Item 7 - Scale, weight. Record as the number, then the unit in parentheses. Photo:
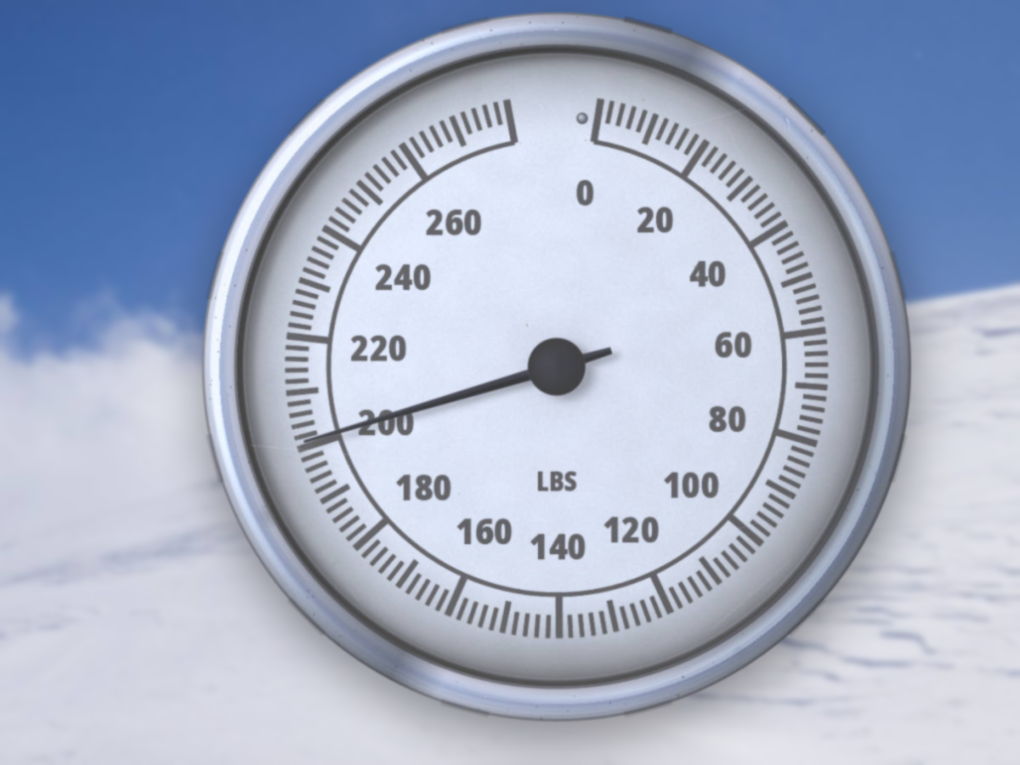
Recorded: 201 (lb)
